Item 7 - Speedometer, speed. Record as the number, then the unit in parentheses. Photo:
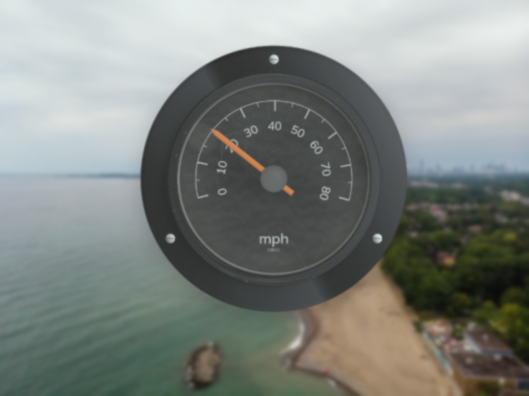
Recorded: 20 (mph)
